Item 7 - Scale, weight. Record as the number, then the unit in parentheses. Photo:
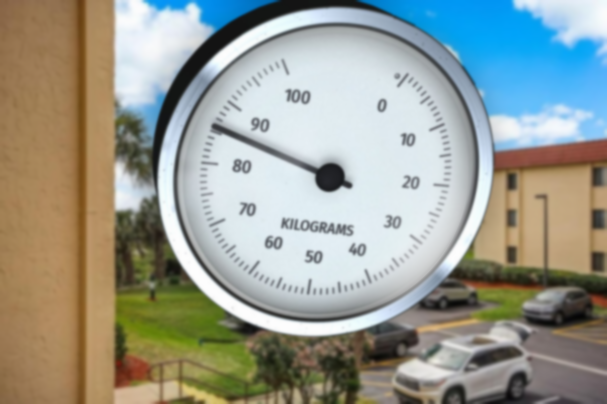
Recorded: 86 (kg)
